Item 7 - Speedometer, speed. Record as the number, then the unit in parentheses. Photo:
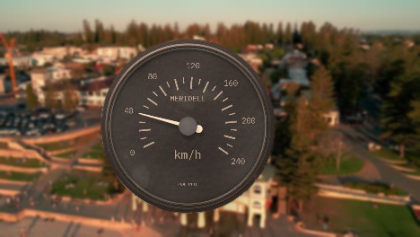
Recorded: 40 (km/h)
